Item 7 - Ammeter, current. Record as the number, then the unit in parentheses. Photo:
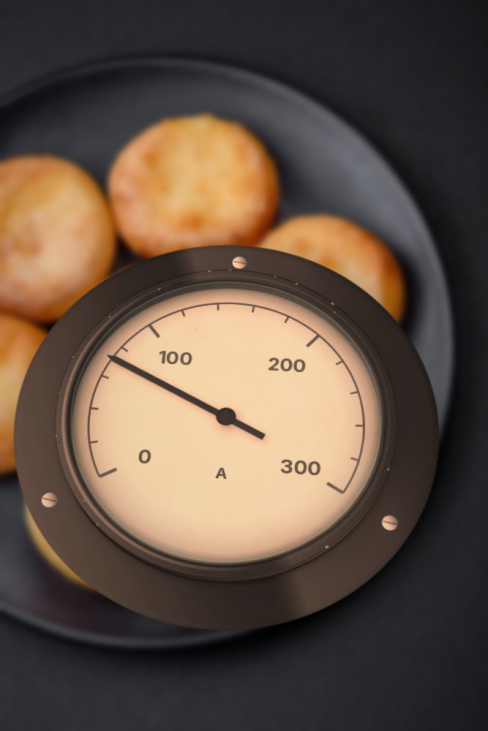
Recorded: 70 (A)
